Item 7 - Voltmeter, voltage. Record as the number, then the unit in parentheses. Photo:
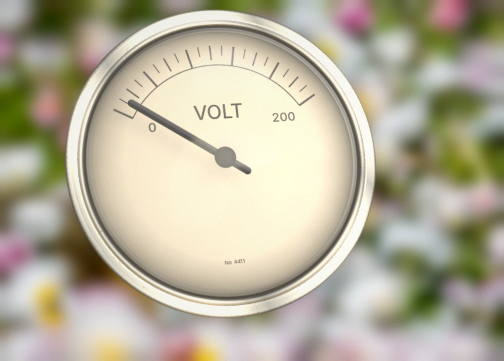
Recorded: 10 (V)
